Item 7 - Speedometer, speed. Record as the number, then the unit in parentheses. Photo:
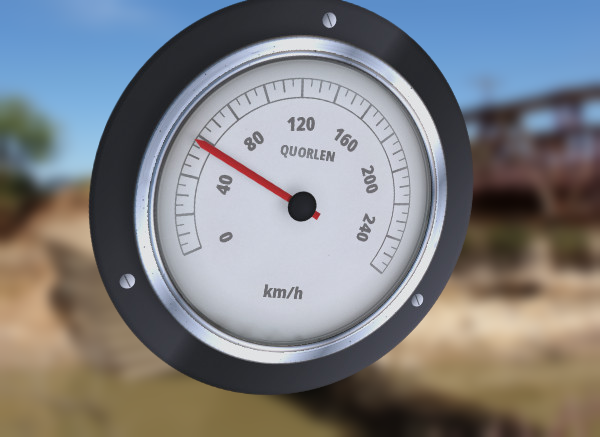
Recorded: 57.5 (km/h)
